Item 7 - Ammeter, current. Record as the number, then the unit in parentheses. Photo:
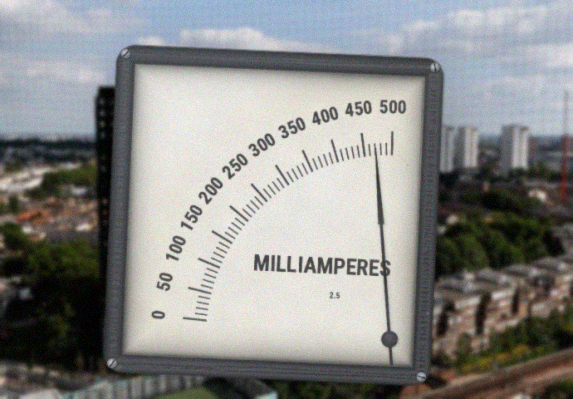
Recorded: 470 (mA)
